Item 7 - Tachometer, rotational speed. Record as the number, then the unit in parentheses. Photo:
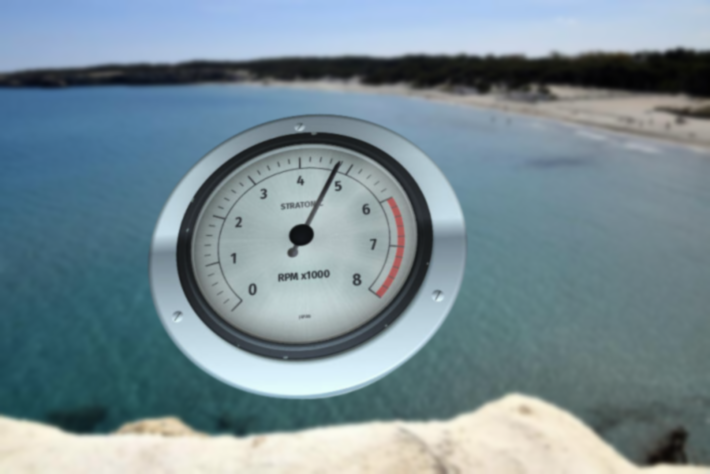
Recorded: 4800 (rpm)
